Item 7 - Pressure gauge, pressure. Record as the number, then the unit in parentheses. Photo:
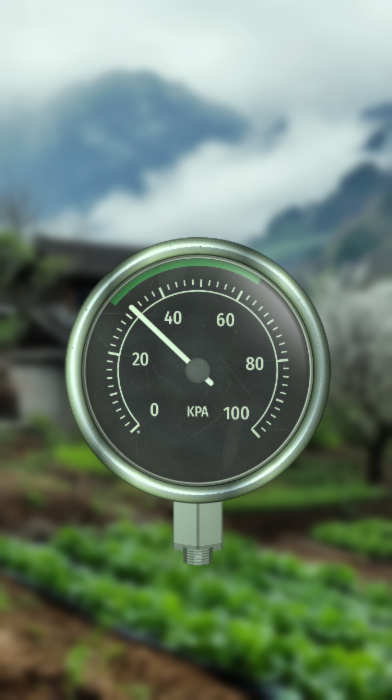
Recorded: 32 (kPa)
